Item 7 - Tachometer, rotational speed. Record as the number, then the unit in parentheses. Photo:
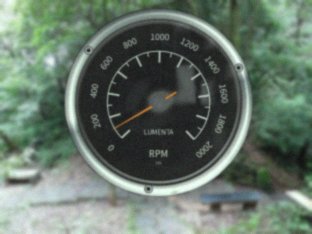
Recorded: 100 (rpm)
